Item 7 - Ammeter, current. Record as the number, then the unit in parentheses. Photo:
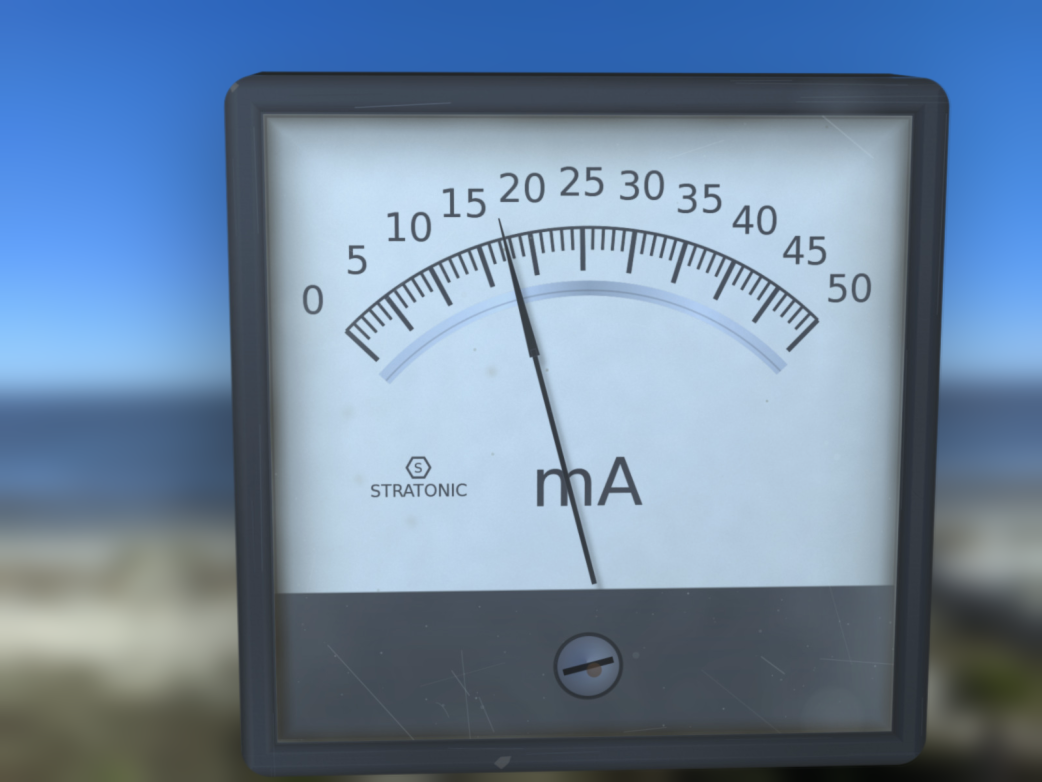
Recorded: 17.5 (mA)
